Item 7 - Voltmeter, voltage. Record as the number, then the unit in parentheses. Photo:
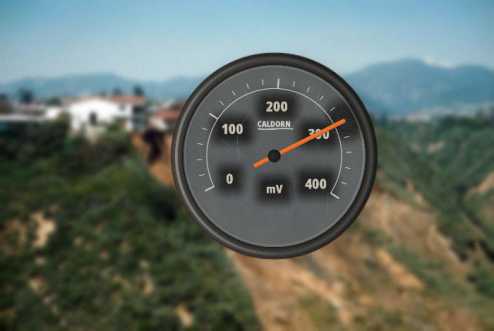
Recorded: 300 (mV)
